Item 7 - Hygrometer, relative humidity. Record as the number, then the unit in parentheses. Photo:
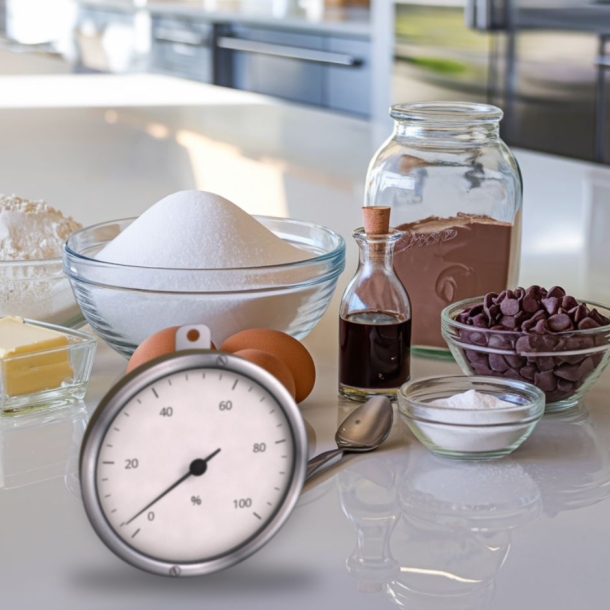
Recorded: 4 (%)
